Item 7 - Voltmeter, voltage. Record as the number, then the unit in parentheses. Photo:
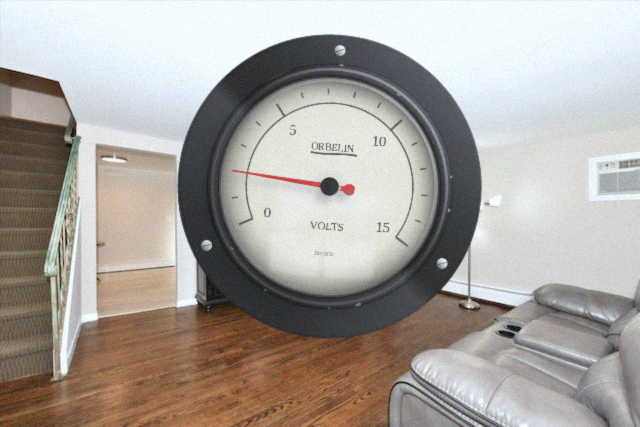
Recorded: 2 (V)
